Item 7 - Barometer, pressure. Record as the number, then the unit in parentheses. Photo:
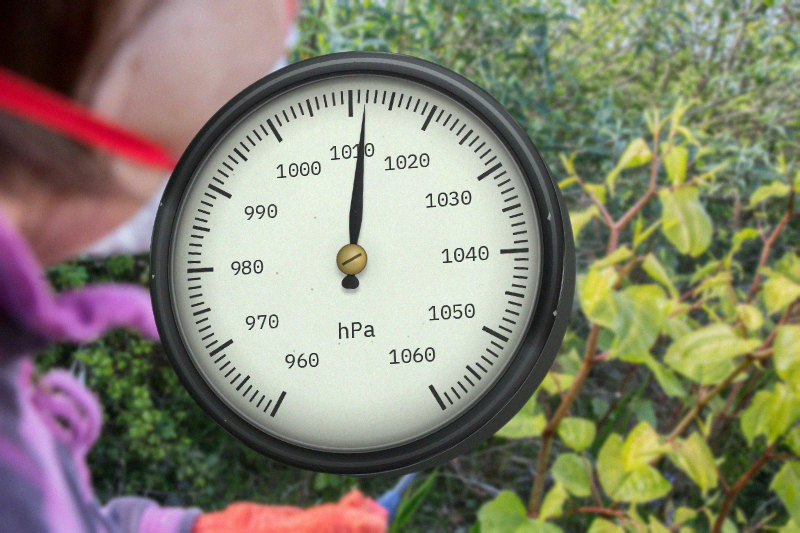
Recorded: 1012 (hPa)
